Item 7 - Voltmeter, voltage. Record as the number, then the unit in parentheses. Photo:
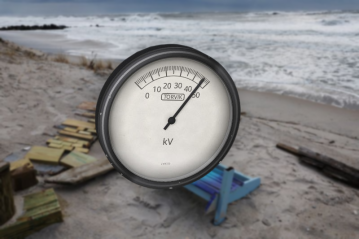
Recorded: 45 (kV)
